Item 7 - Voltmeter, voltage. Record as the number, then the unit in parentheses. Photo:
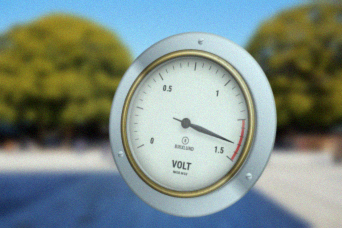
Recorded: 1.4 (V)
